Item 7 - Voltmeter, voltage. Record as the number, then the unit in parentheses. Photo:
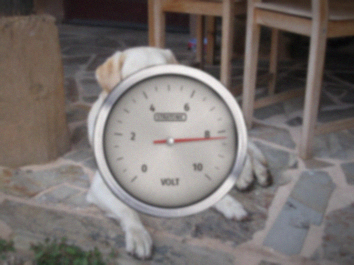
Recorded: 8.25 (V)
